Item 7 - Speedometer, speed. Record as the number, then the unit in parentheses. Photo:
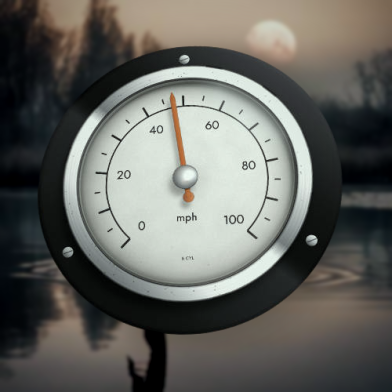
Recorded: 47.5 (mph)
